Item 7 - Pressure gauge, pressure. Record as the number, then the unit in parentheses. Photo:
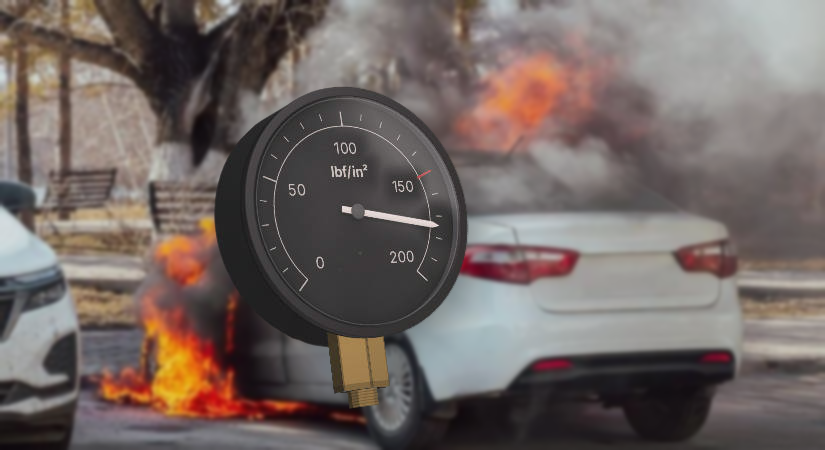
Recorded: 175 (psi)
